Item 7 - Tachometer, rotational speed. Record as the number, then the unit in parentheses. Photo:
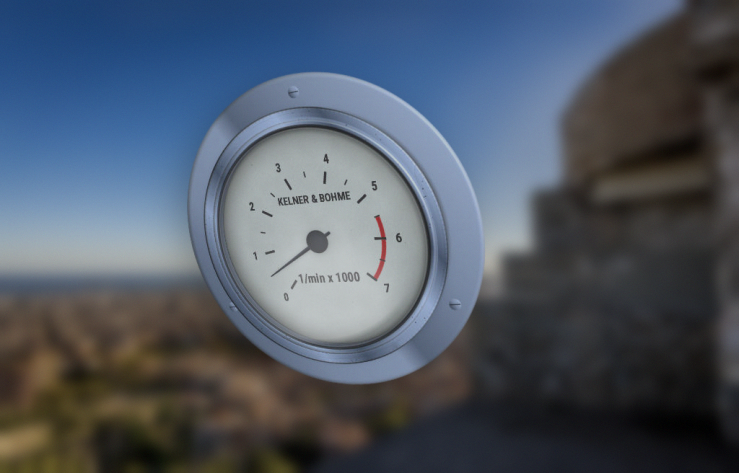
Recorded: 500 (rpm)
